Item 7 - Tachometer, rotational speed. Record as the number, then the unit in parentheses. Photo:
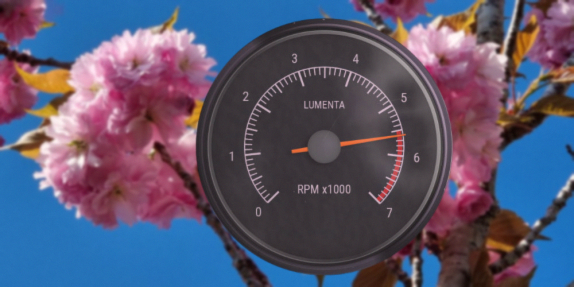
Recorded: 5600 (rpm)
